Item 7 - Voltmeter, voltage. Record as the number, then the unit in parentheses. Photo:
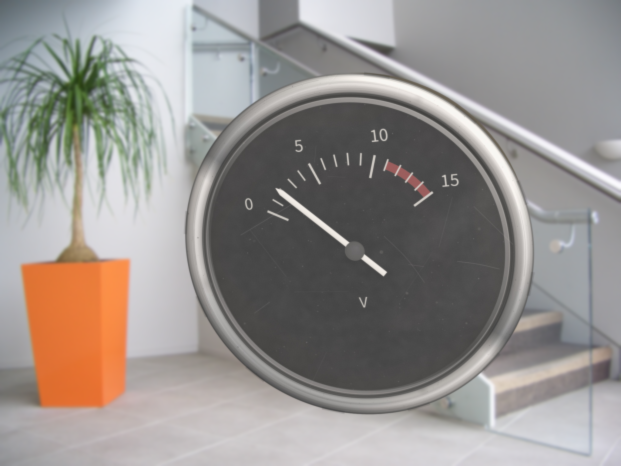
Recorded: 2 (V)
